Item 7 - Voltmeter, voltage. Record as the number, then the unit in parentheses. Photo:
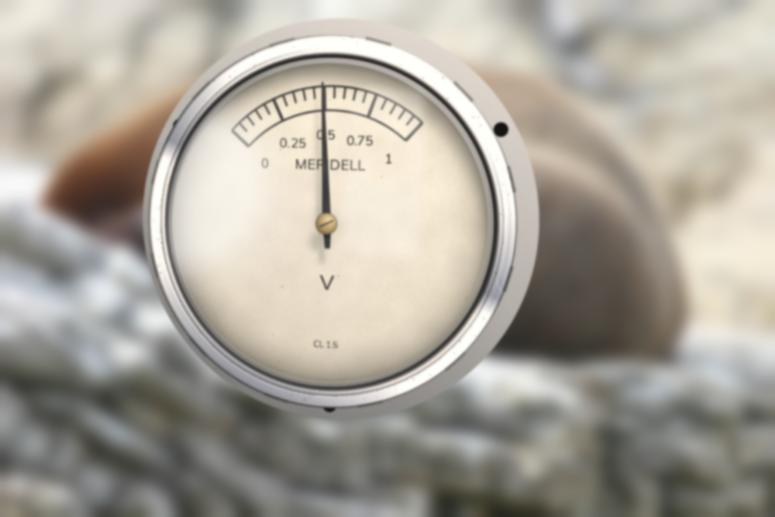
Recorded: 0.5 (V)
